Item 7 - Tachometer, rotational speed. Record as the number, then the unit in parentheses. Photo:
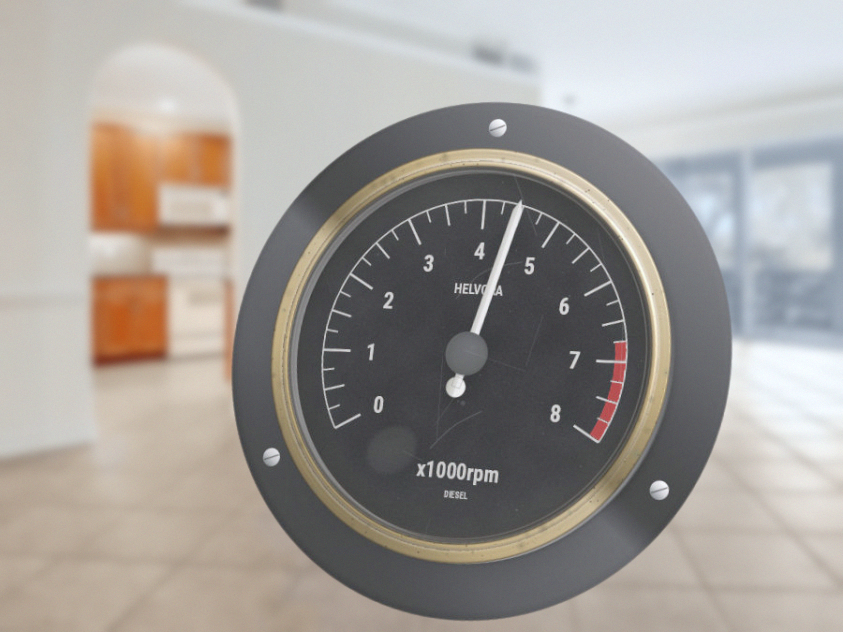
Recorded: 4500 (rpm)
